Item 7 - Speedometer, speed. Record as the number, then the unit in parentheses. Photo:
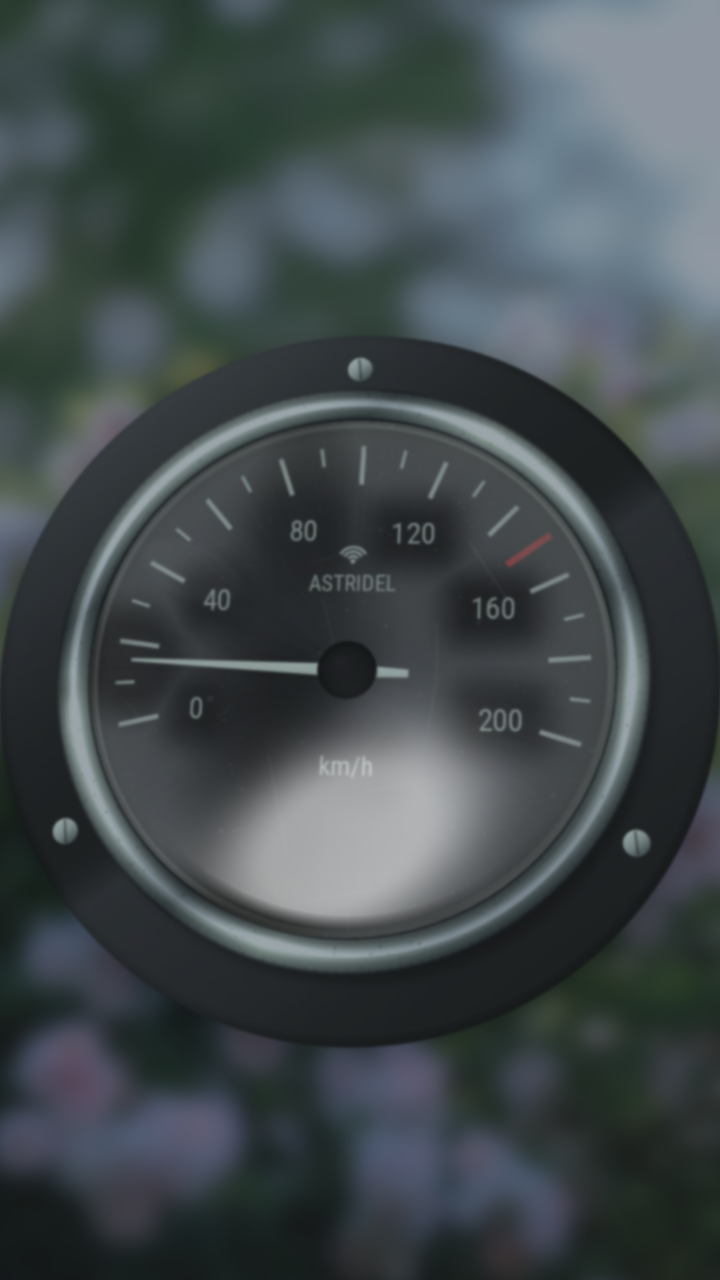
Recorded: 15 (km/h)
